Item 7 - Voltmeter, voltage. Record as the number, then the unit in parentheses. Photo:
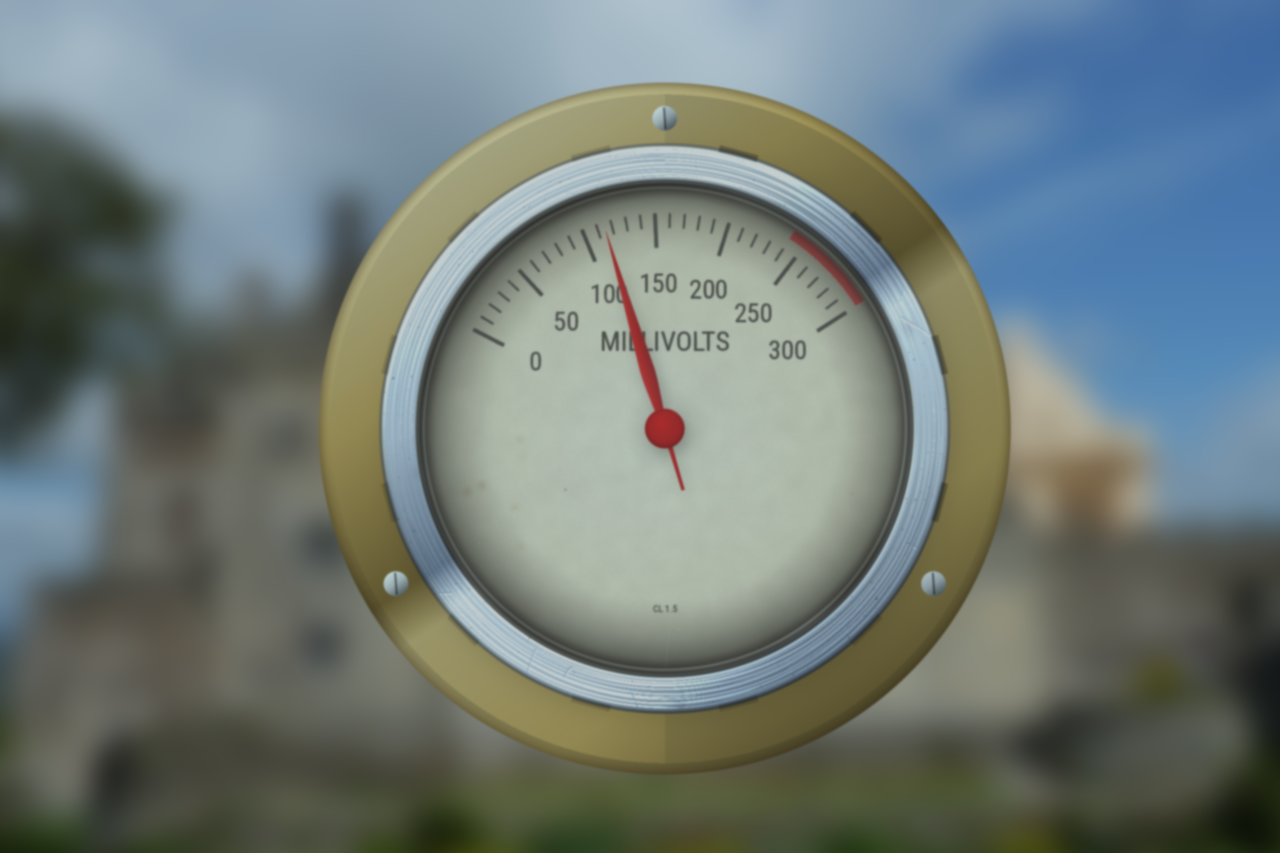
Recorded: 115 (mV)
